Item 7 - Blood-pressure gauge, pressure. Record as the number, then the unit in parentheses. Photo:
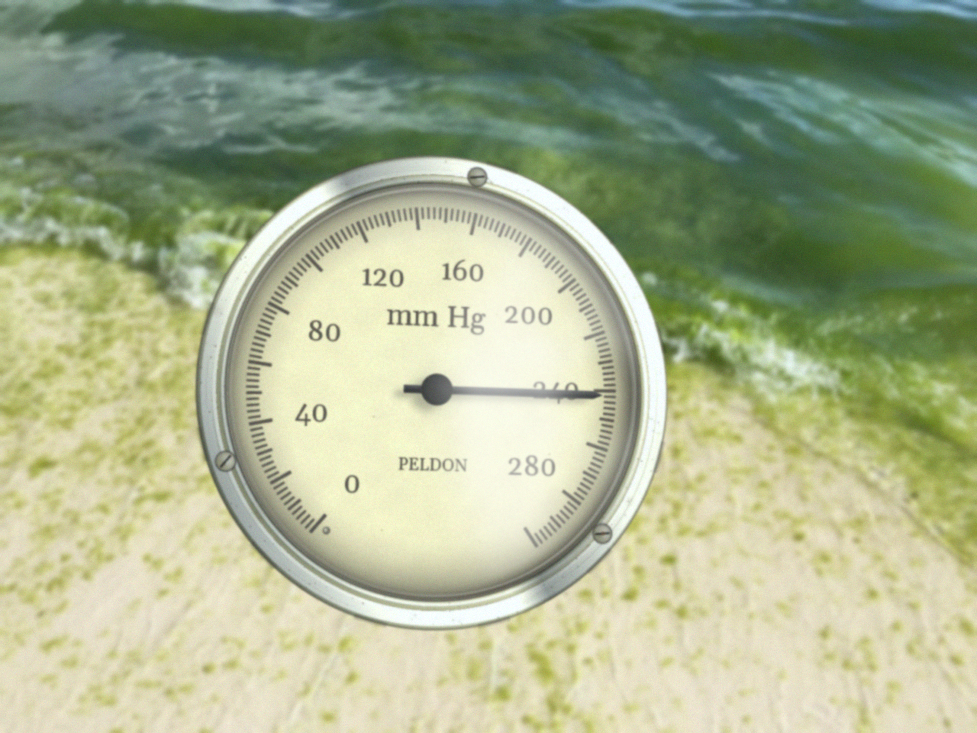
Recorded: 242 (mmHg)
